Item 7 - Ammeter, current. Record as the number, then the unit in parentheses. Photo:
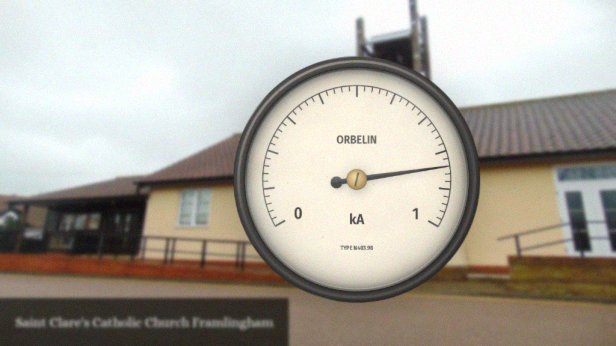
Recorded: 0.84 (kA)
